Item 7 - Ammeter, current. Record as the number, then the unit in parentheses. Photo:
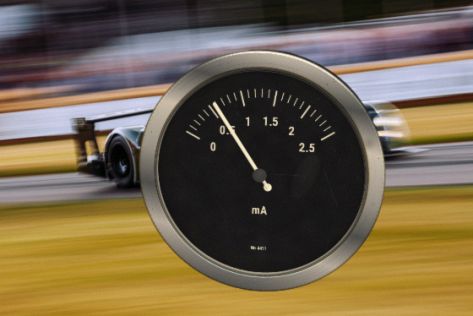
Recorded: 0.6 (mA)
